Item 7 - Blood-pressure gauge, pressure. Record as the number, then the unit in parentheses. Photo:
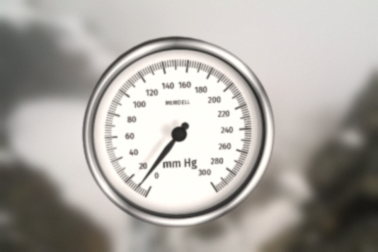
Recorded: 10 (mmHg)
